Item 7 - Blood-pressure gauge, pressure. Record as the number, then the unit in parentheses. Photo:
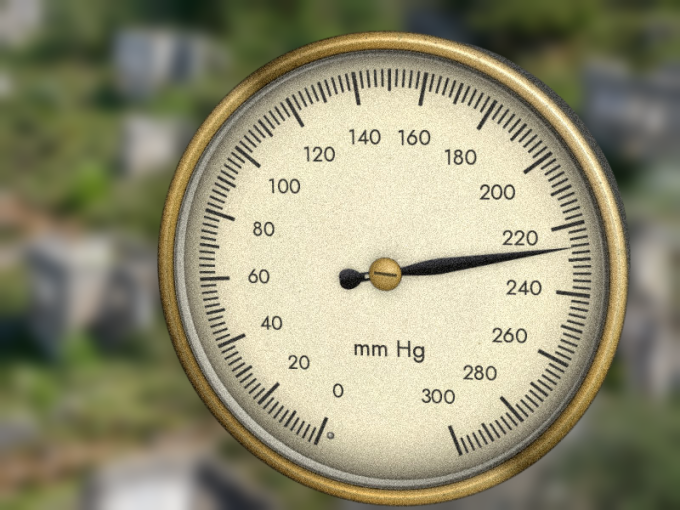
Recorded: 226 (mmHg)
